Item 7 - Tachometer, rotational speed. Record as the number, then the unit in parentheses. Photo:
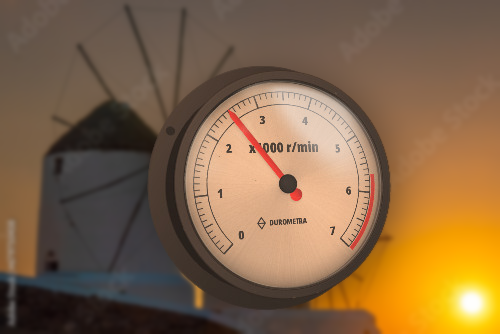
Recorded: 2500 (rpm)
